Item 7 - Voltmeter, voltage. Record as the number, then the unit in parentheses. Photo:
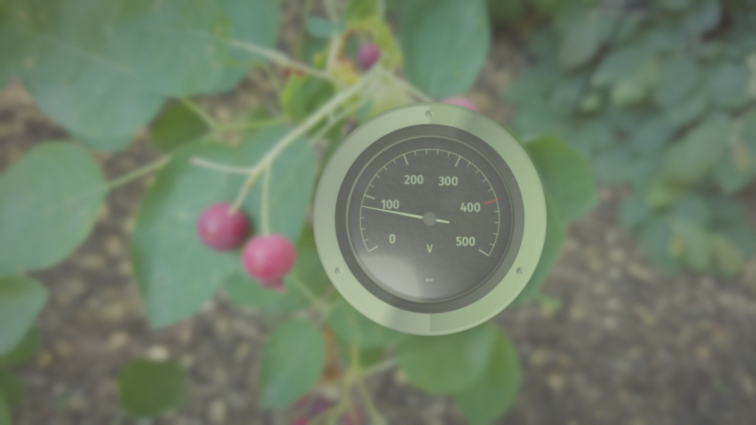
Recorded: 80 (V)
